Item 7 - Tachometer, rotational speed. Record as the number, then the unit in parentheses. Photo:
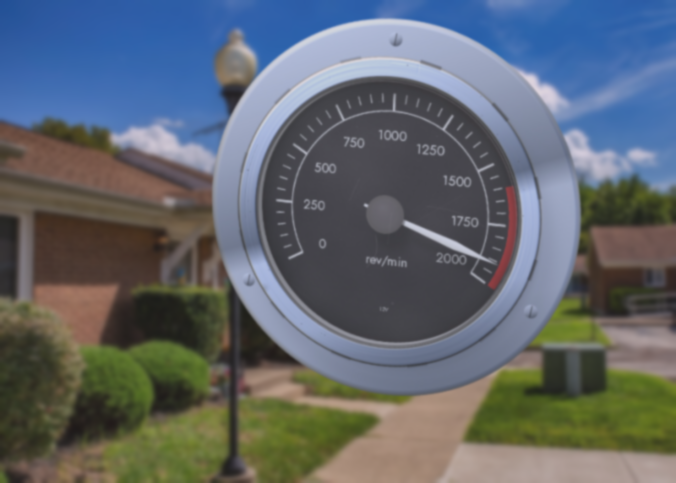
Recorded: 1900 (rpm)
